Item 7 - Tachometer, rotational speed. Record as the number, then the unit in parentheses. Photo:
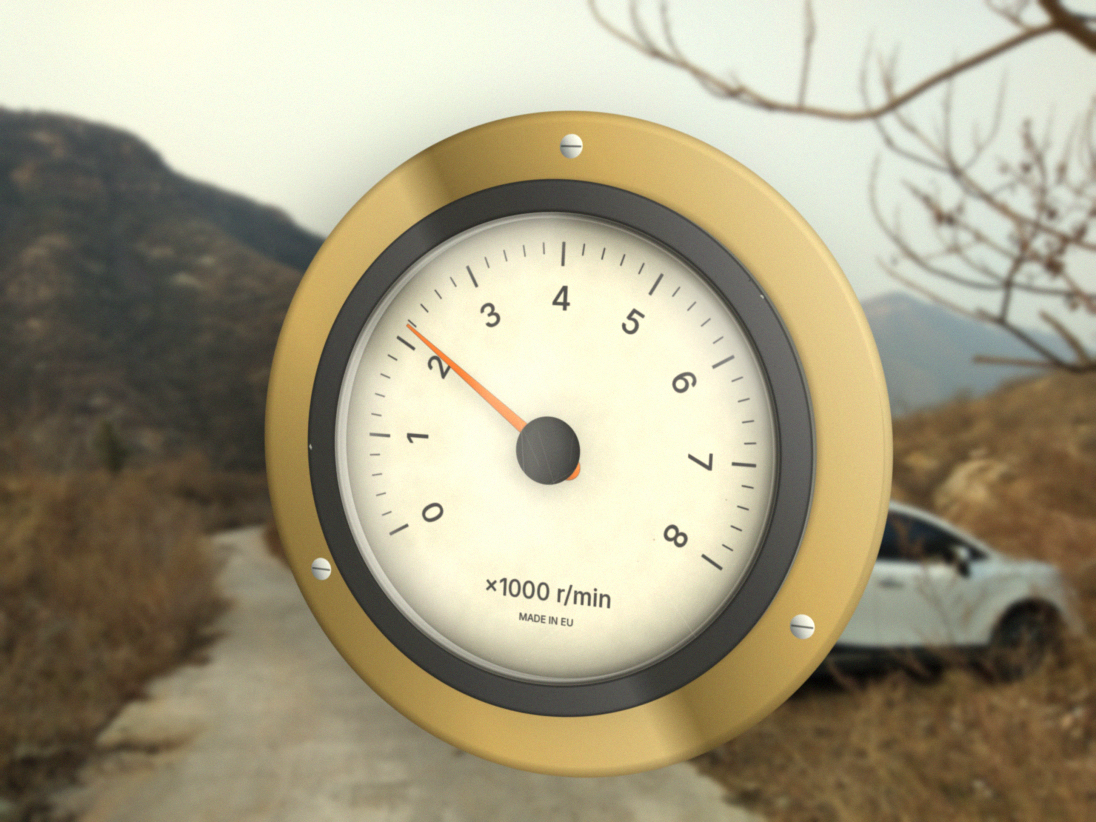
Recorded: 2200 (rpm)
